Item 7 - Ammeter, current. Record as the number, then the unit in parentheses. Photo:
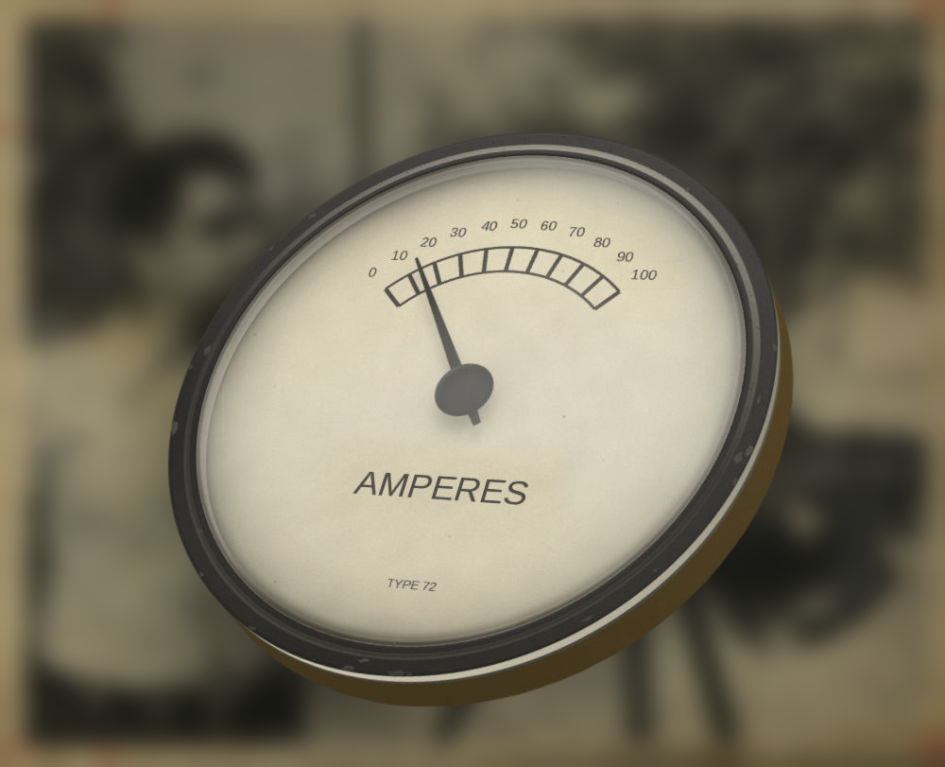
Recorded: 15 (A)
